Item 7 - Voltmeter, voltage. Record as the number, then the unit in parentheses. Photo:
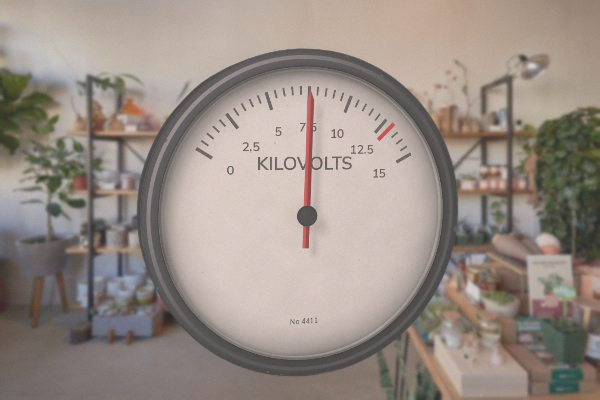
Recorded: 7.5 (kV)
